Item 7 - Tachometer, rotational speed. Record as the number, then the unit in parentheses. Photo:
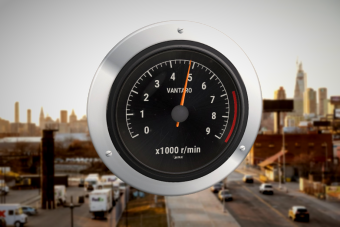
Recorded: 4800 (rpm)
